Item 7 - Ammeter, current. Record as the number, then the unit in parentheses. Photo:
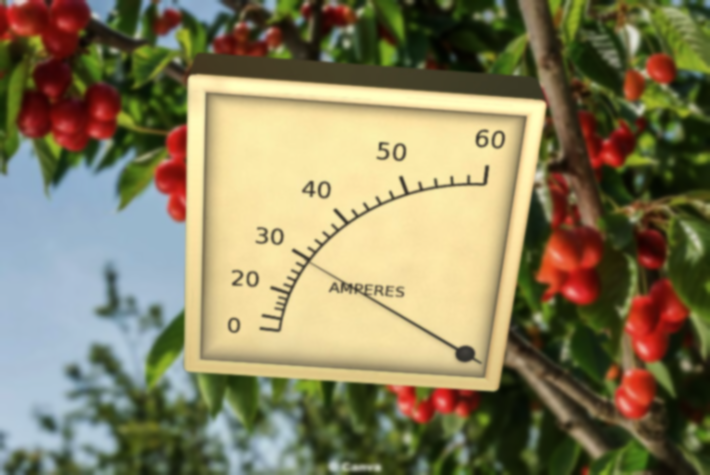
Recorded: 30 (A)
